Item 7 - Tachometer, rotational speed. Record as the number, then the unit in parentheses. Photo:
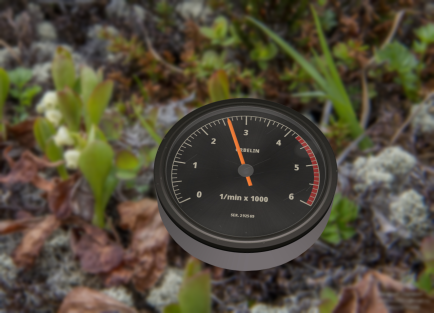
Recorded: 2600 (rpm)
